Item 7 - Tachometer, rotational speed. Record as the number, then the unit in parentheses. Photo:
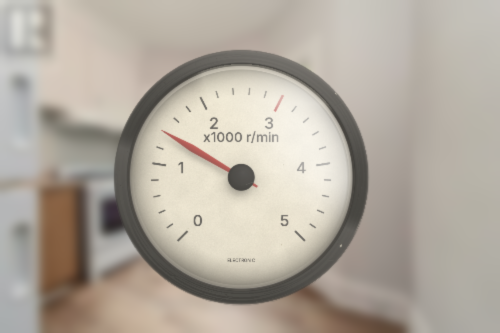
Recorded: 1400 (rpm)
